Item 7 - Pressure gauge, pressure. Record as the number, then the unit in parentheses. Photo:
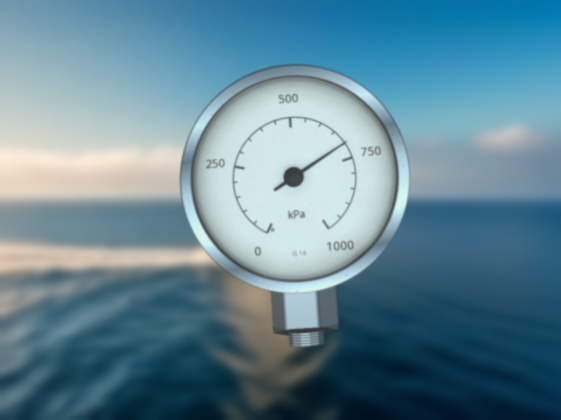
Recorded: 700 (kPa)
